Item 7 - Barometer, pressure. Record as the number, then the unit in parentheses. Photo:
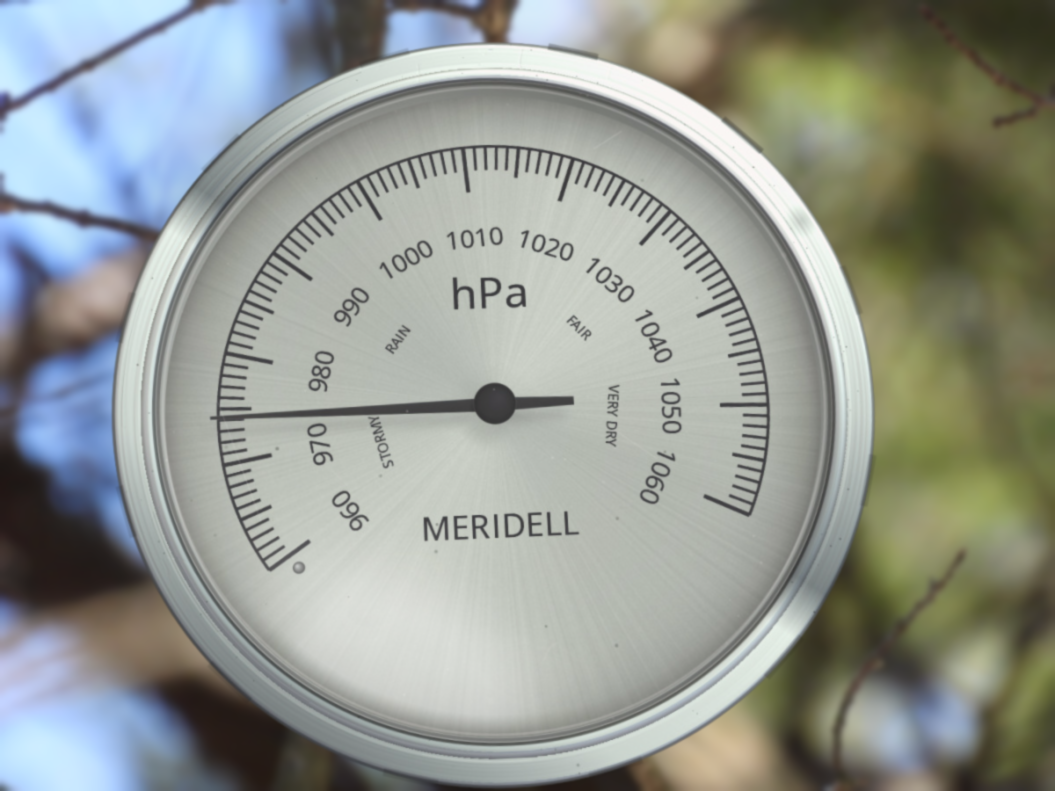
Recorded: 974 (hPa)
